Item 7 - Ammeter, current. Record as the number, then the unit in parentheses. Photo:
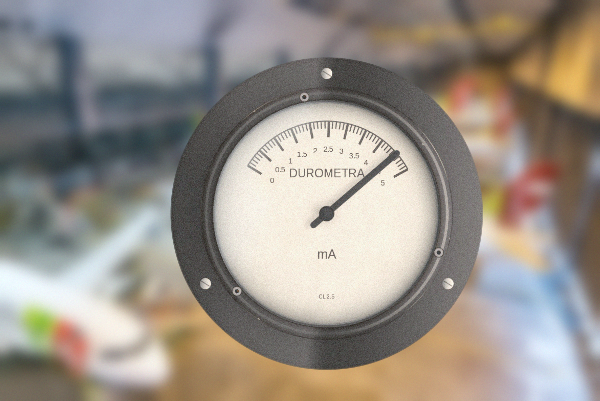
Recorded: 4.5 (mA)
